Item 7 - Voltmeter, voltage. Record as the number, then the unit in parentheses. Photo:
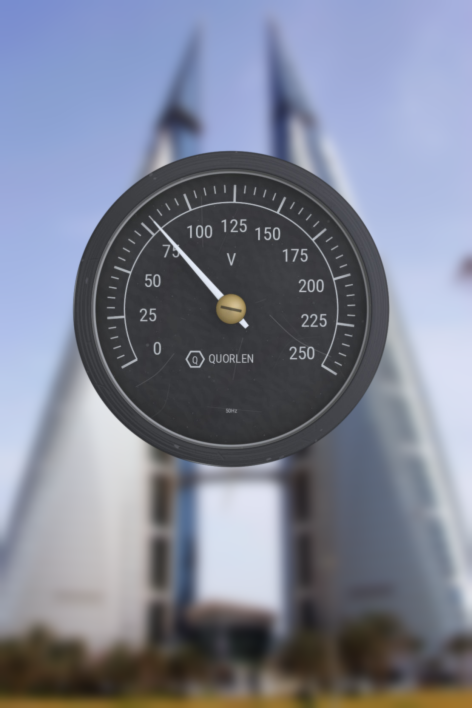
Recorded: 80 (V)
